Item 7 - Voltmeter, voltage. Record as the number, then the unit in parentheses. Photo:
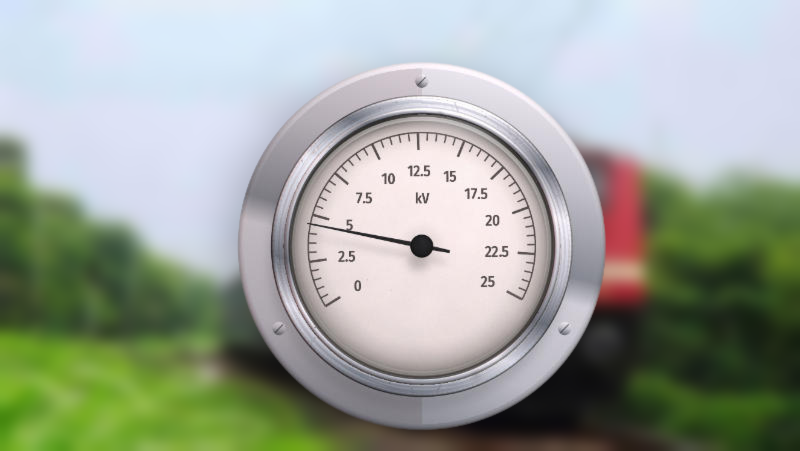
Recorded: 4.5 (kV)
